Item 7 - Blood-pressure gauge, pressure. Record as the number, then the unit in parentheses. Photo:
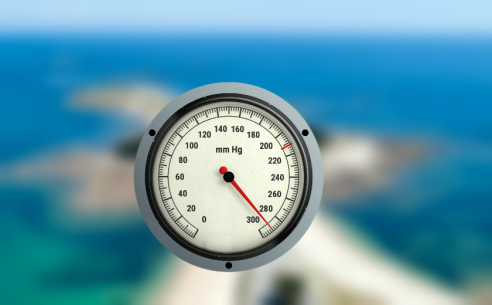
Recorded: 290 (mmHg)
